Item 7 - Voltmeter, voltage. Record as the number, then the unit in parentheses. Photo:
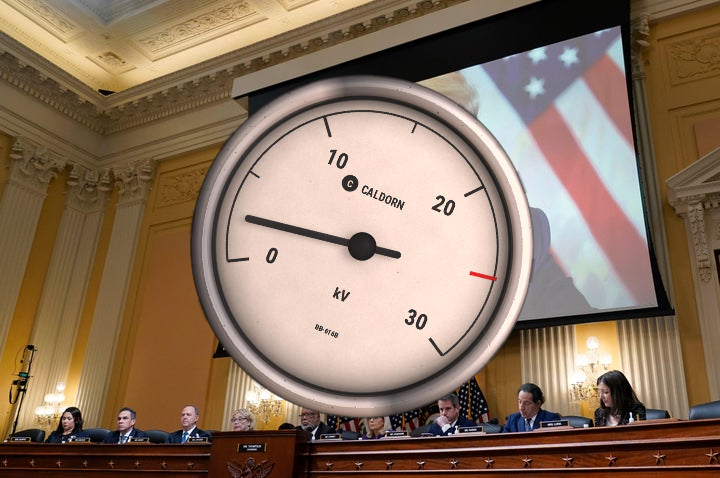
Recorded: 2.5 (kV)
